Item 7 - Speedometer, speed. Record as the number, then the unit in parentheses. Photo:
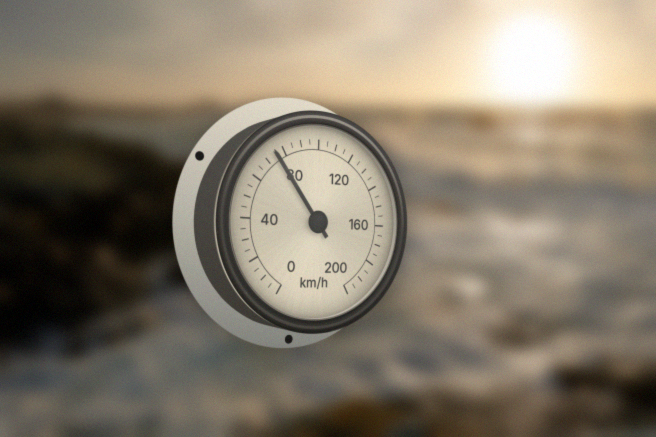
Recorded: 75 (km/h)
